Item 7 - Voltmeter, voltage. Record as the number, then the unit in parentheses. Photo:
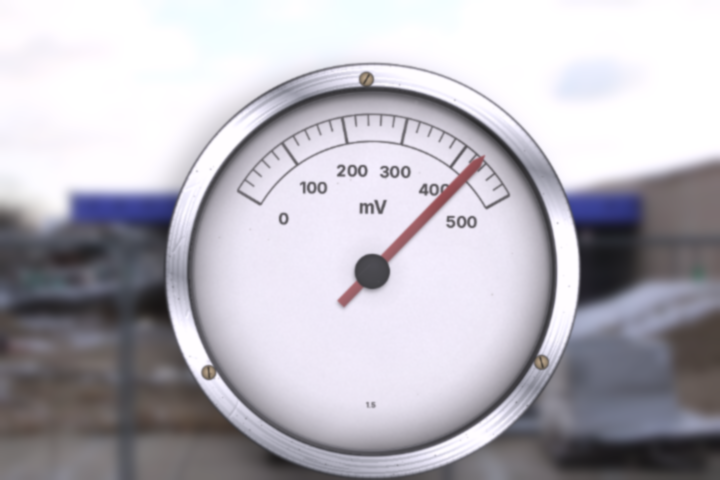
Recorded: 430 (mV)
